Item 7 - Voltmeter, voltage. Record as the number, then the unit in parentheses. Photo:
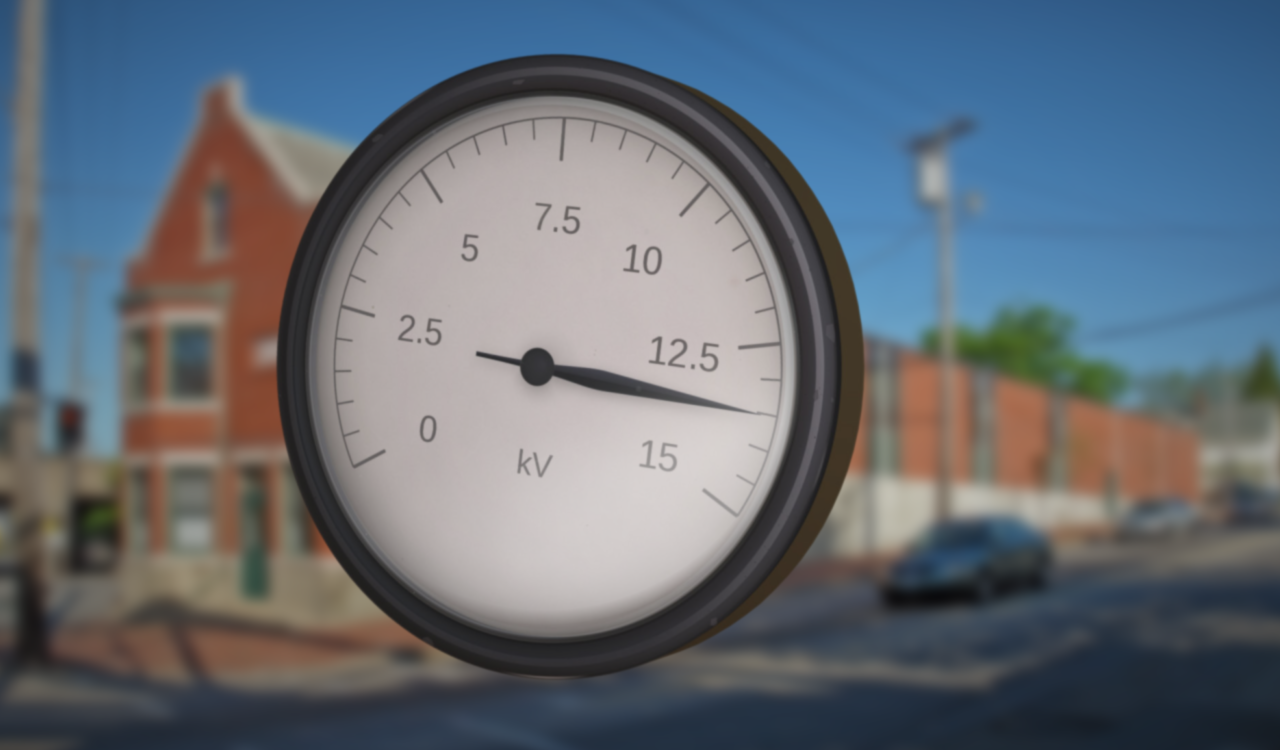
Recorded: 13.5 (kV)
